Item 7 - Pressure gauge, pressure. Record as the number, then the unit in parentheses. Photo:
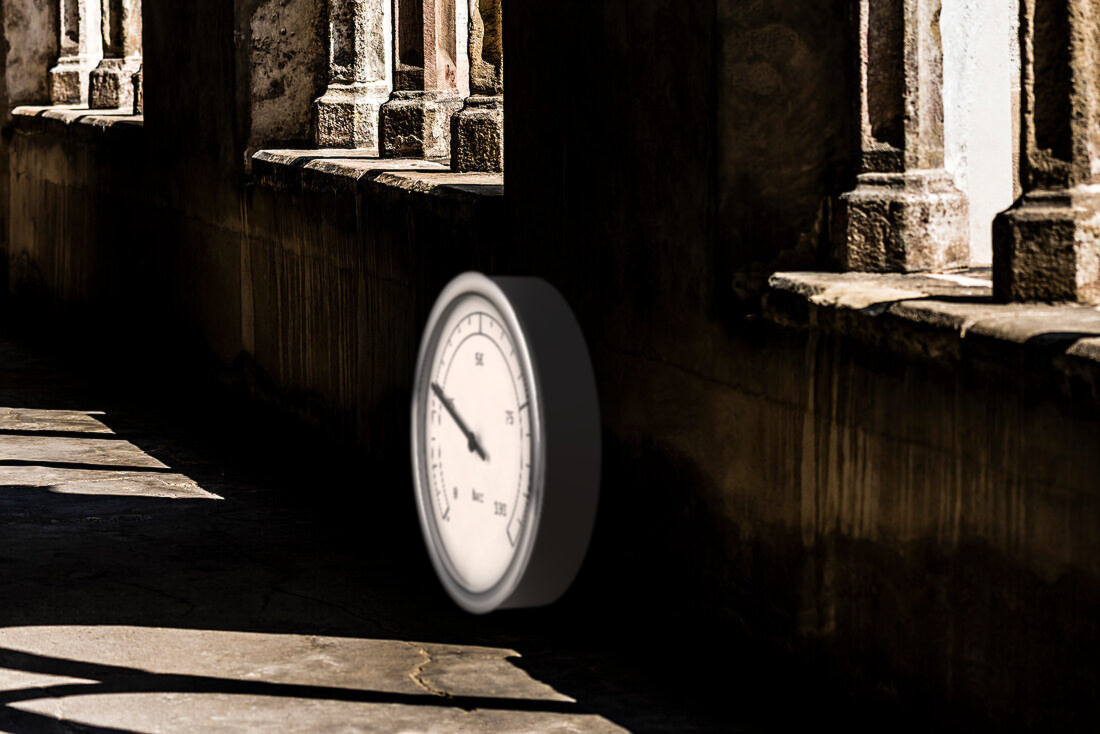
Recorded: 25 (bar)
